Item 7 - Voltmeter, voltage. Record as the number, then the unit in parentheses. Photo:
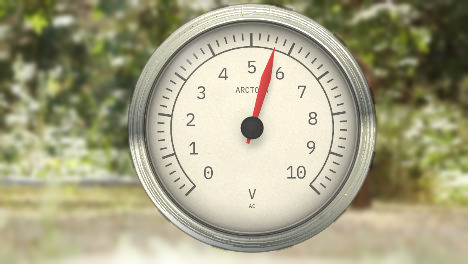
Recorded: 5.6 (V)
